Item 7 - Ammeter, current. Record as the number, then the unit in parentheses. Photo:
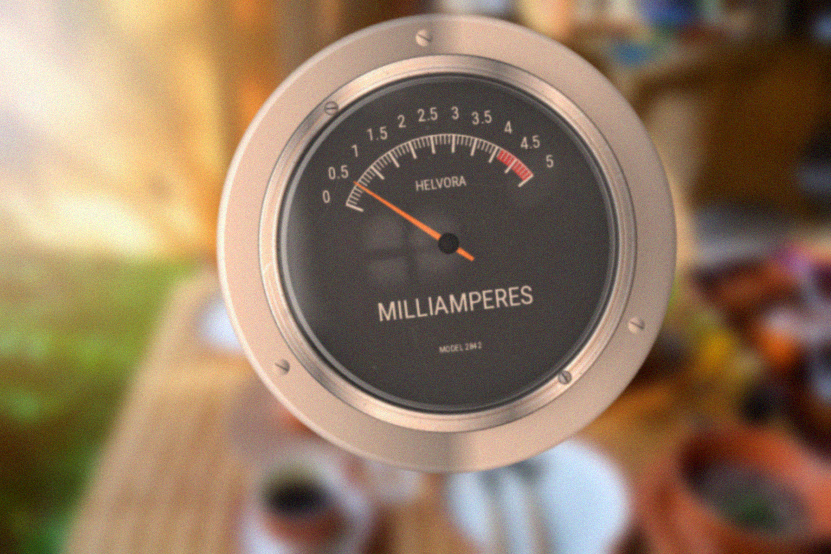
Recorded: 0.5 (mA)
